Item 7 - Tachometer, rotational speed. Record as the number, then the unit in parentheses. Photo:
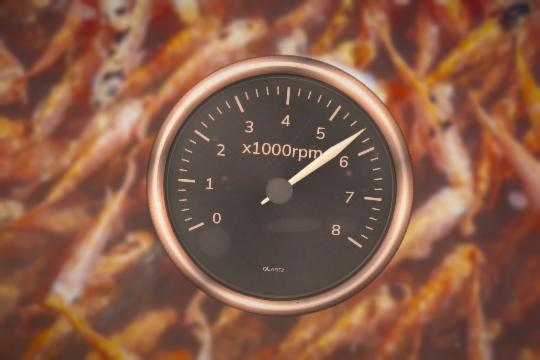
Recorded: 5600 (rpm)
